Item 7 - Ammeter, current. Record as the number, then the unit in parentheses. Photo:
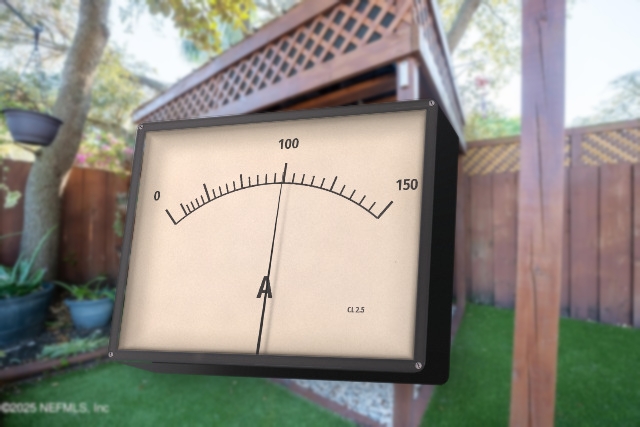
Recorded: 100 (A)
